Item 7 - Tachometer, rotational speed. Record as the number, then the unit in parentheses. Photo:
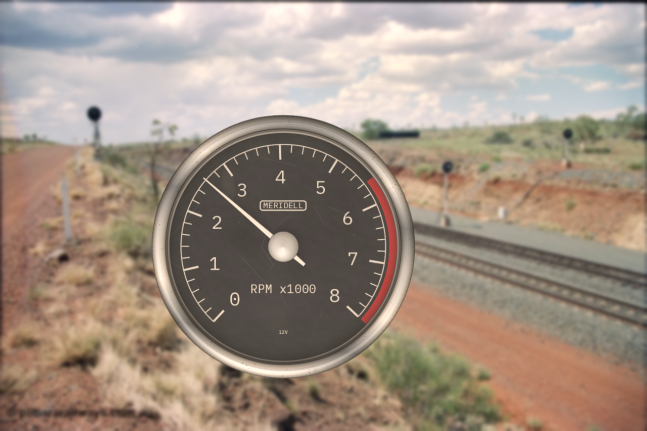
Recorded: 2600 (rpm)
